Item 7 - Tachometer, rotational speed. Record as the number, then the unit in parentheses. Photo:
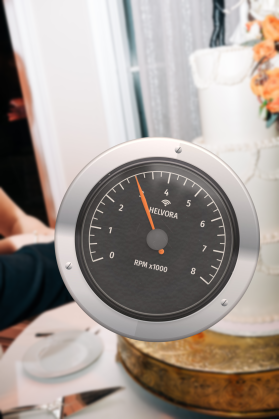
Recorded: 3000 (rpm)
